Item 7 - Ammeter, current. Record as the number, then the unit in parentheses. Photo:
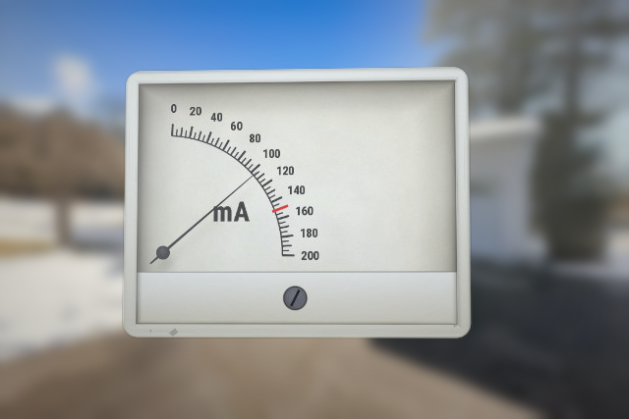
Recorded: 105 (mA)
